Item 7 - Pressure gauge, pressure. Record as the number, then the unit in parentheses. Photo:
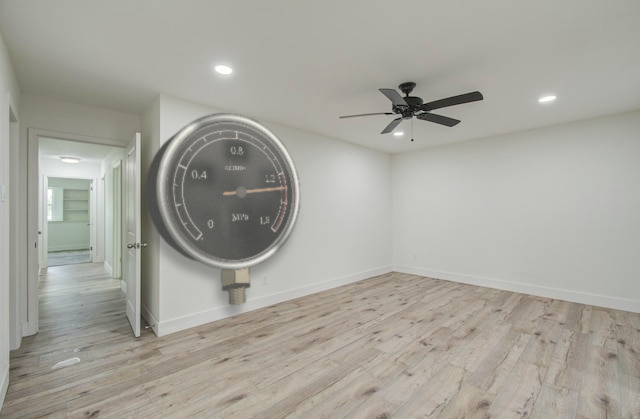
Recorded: 1.3 (MPa)
